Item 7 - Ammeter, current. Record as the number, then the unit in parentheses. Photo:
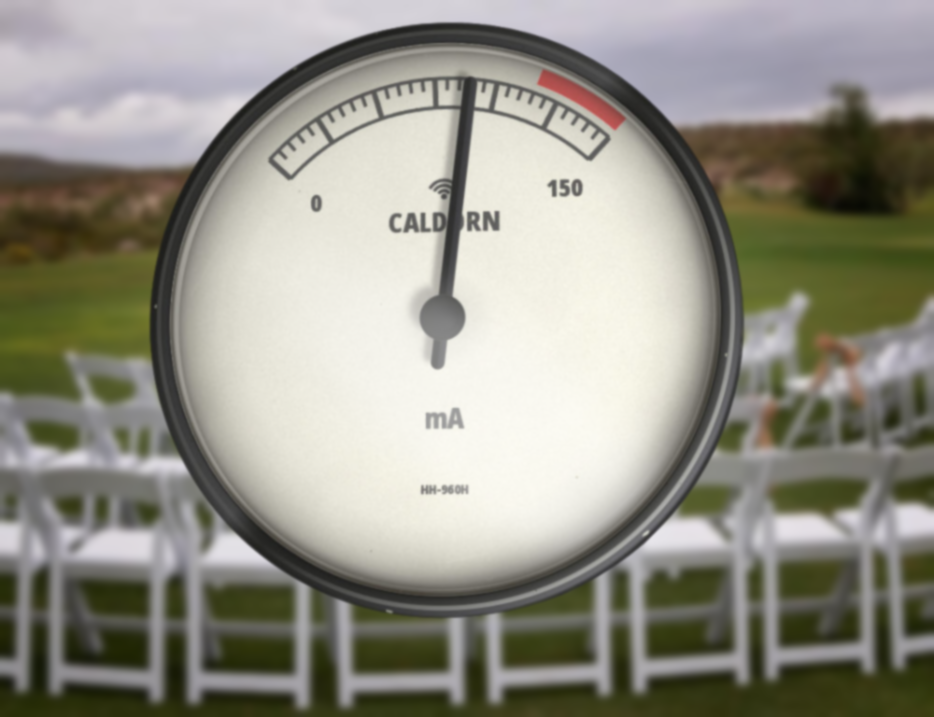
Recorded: 90 (mA)
